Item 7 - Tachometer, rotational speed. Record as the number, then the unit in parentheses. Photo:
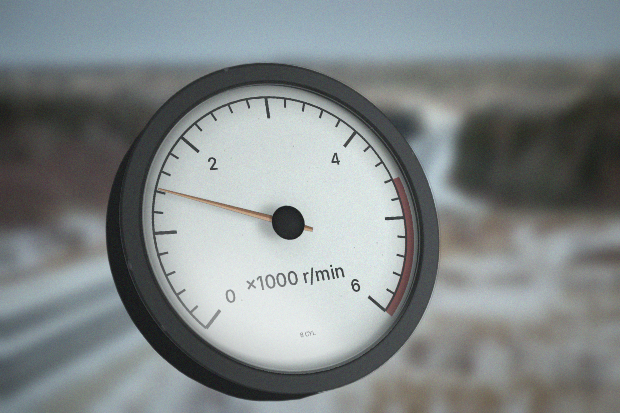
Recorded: 1400 (rpm)
